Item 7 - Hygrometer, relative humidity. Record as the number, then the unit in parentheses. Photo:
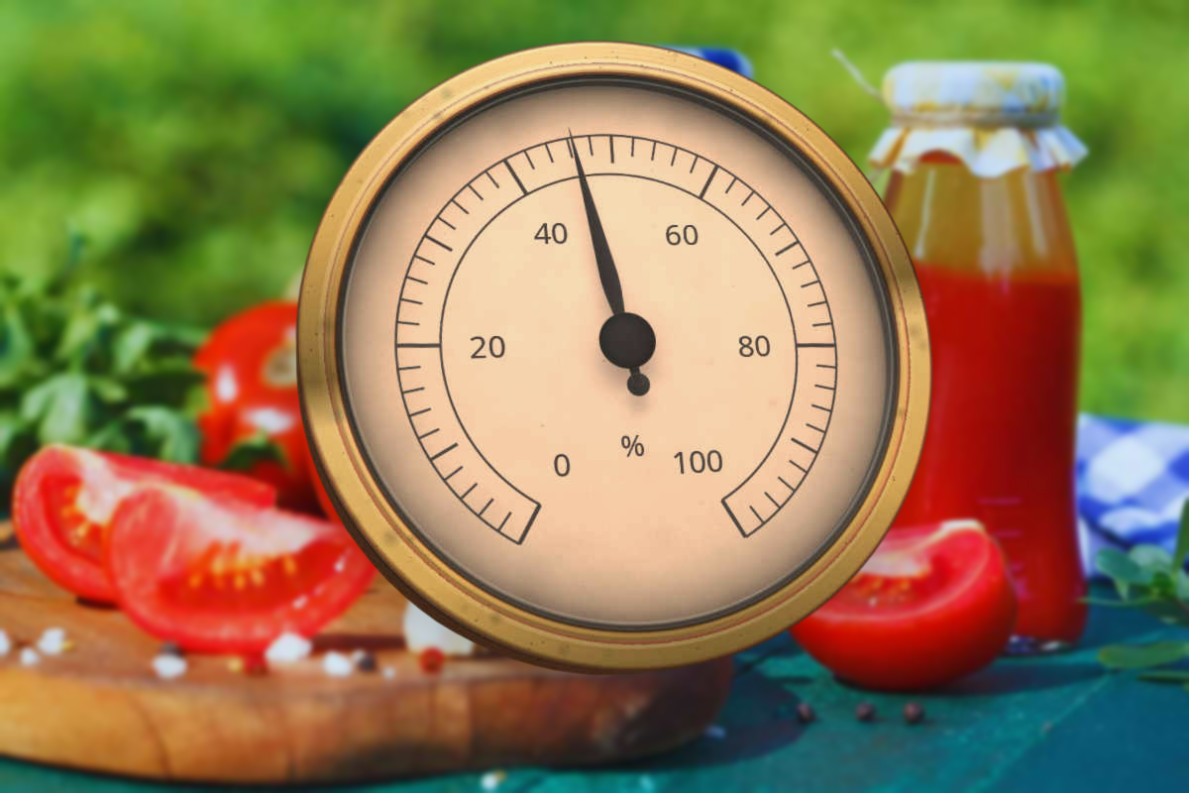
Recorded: 46 (%)
